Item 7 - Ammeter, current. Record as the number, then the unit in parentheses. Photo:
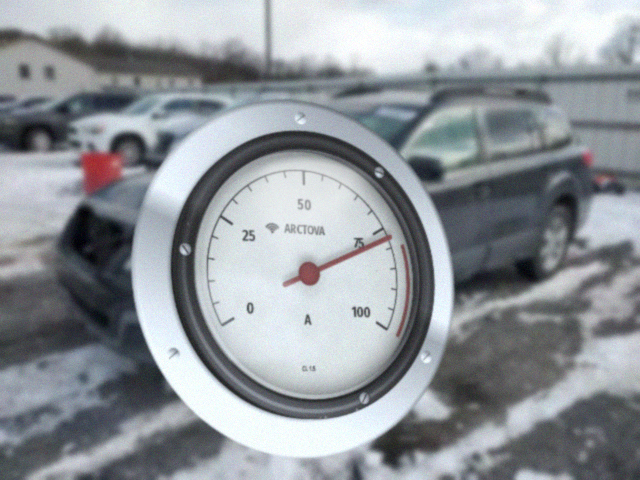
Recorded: 77.5 (A)
